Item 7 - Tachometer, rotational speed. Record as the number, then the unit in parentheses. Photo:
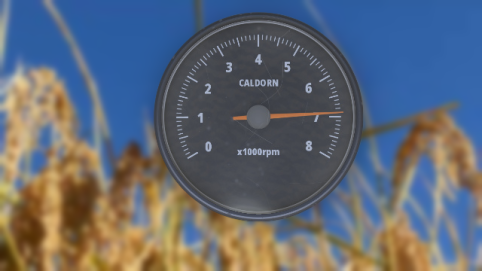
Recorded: 6900 (rpm)
